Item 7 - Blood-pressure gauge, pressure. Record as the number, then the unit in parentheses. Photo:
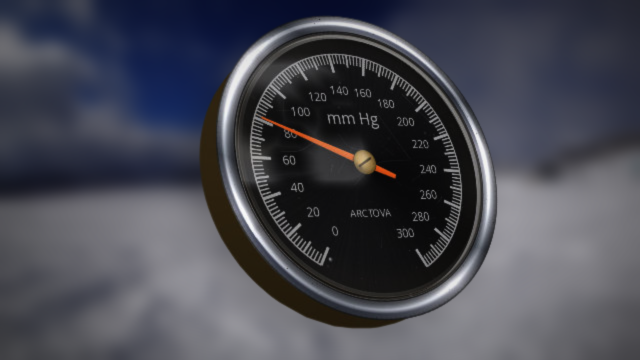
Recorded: 80 (mmHg)
